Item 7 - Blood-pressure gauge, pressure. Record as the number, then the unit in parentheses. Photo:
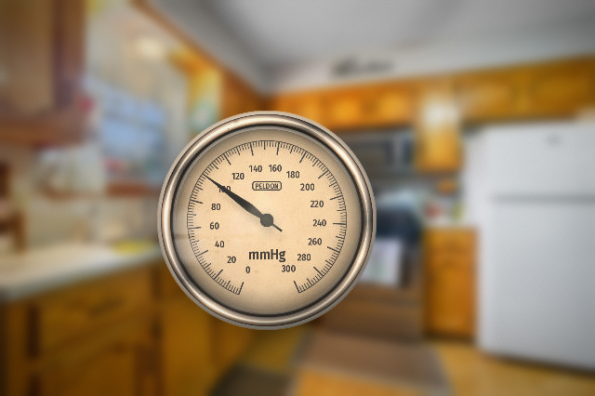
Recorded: 100 (mmHg)
